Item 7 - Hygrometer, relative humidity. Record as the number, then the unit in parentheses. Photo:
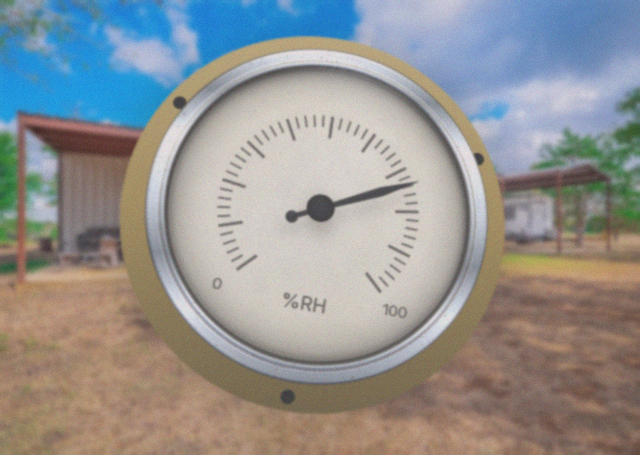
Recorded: 74 (%)
